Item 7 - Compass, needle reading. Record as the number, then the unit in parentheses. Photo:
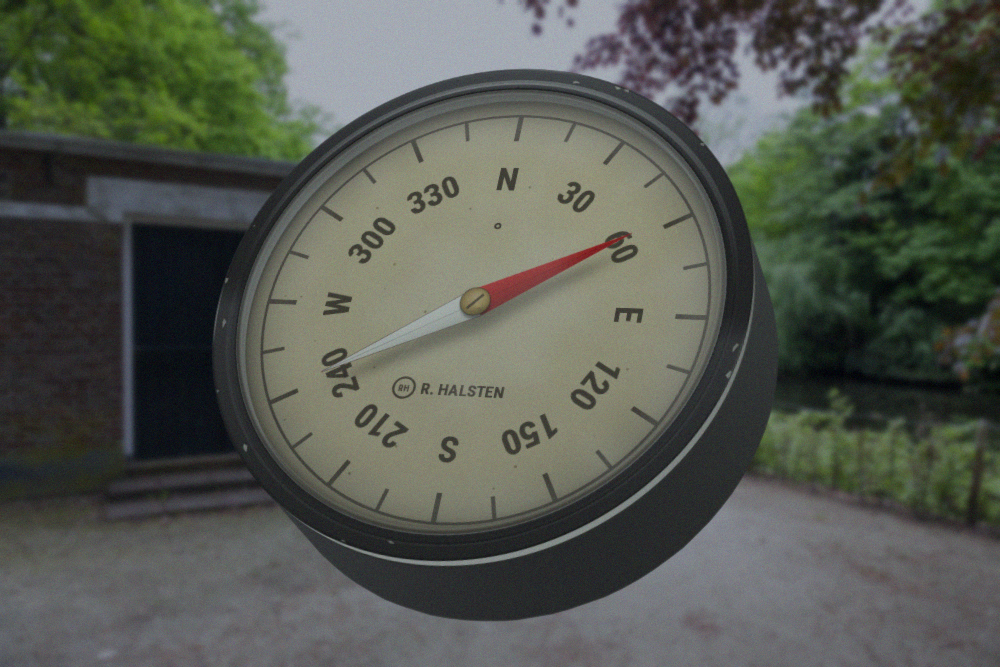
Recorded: 60 (°)
